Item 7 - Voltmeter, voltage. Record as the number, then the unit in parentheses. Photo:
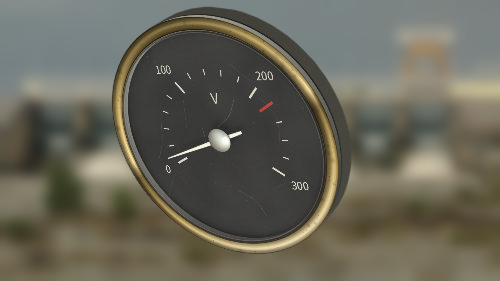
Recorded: 10 (V)
